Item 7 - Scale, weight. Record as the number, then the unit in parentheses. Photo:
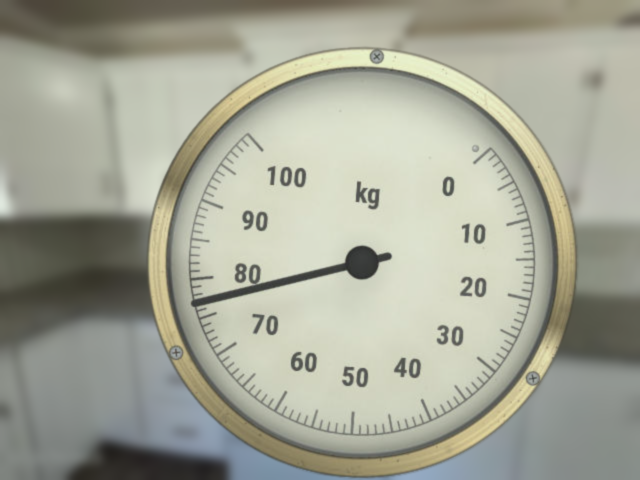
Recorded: 77 (kg)
